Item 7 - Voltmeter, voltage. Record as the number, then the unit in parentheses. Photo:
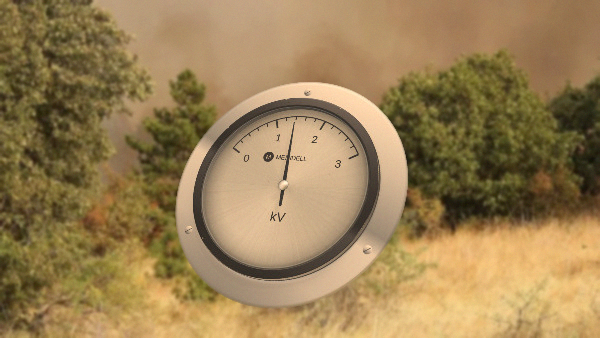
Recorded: 1.4 (kV)
